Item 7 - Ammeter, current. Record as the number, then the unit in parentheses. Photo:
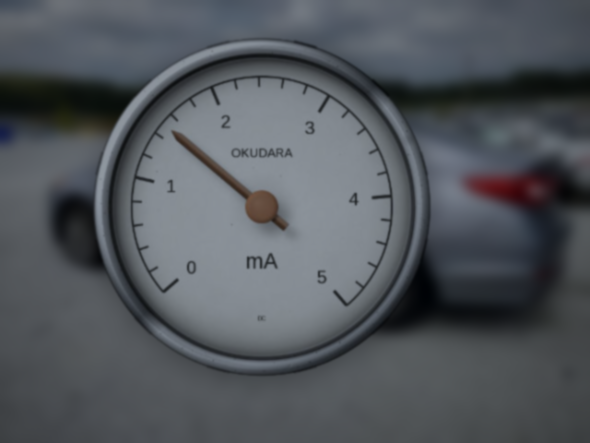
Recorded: 1.5 (mA)
